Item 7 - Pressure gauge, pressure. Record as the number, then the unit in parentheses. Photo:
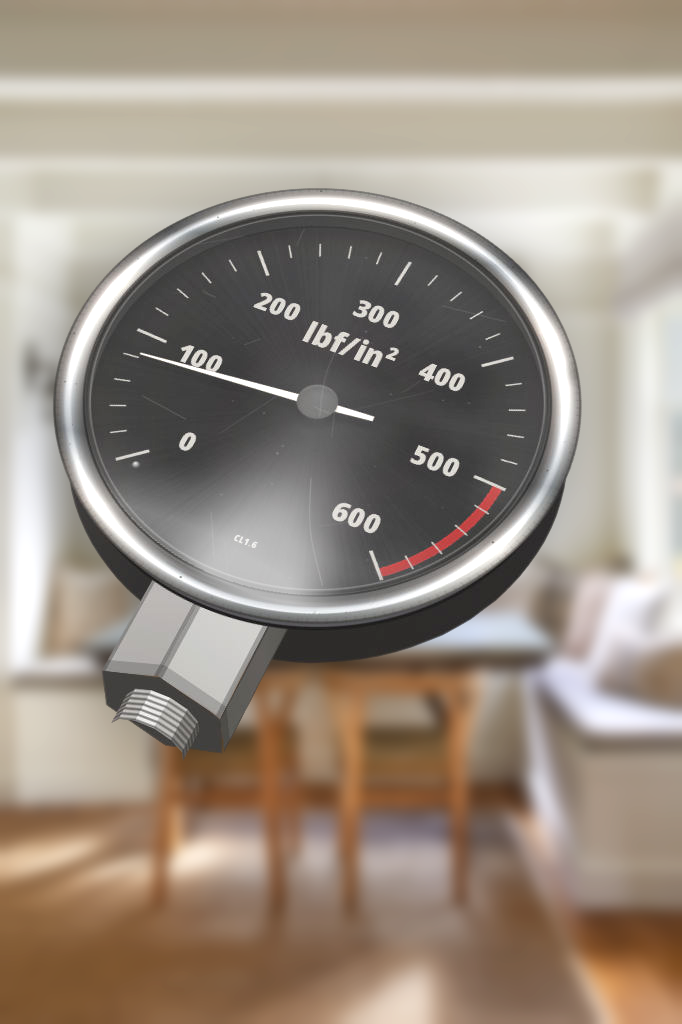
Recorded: 80 (psi)
